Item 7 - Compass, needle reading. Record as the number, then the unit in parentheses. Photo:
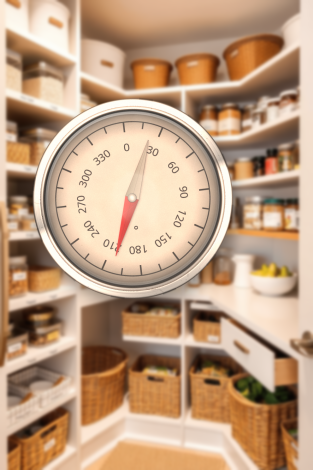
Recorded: 202.5 (°)
